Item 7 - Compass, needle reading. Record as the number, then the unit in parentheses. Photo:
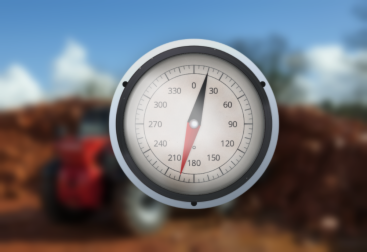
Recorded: 195 (°)
